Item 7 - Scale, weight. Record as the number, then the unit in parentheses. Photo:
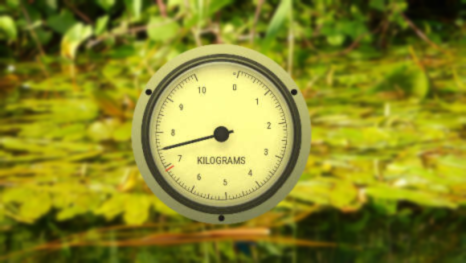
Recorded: 7.5 (kg)
